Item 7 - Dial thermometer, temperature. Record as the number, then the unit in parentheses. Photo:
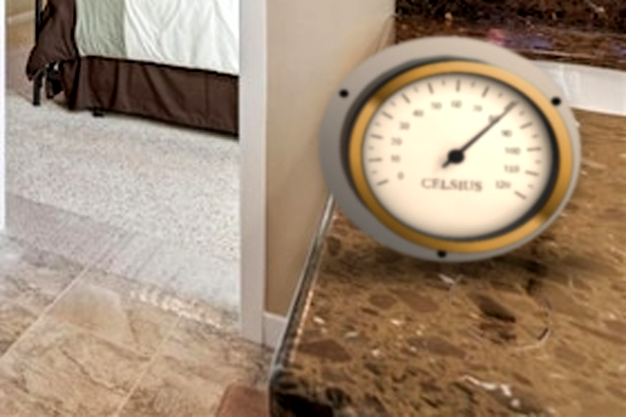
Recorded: 80 (°C)
